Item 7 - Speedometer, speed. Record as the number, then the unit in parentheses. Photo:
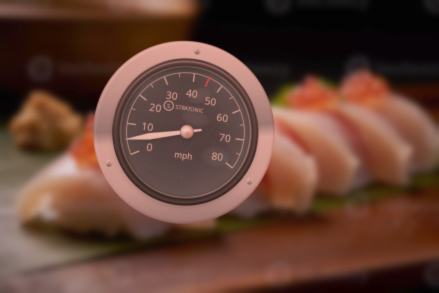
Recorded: 5 (mph)
